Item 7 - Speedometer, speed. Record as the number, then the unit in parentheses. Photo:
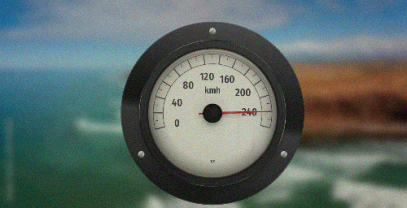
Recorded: 240 (km/h)
